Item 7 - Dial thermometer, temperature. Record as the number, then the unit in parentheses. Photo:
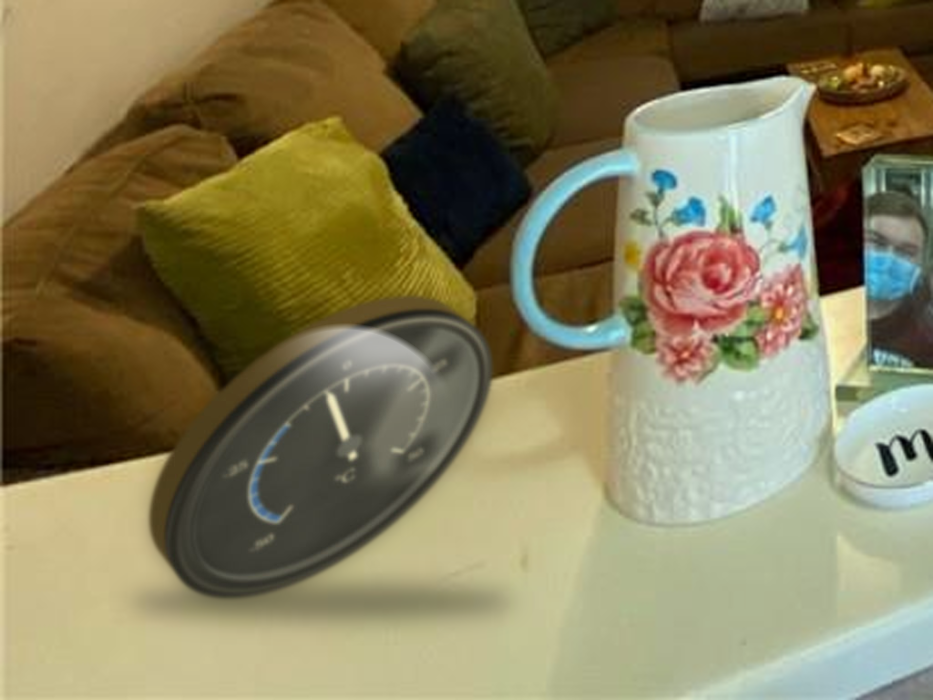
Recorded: -5 (°C)
